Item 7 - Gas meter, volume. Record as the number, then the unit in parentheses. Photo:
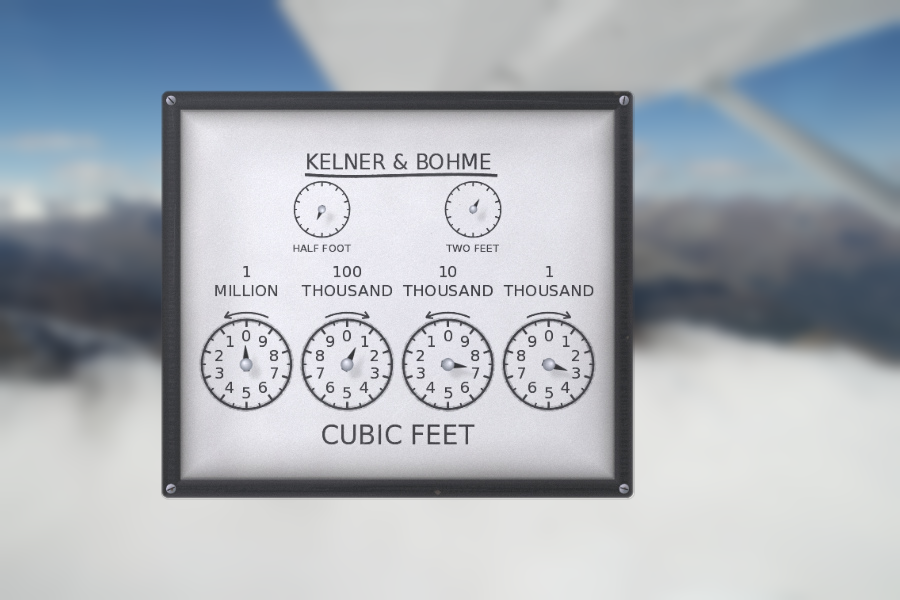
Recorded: 7300 (ft³)
